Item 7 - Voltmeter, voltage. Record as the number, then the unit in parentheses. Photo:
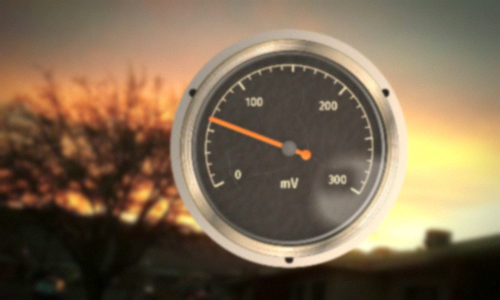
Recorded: 60 (mV)
